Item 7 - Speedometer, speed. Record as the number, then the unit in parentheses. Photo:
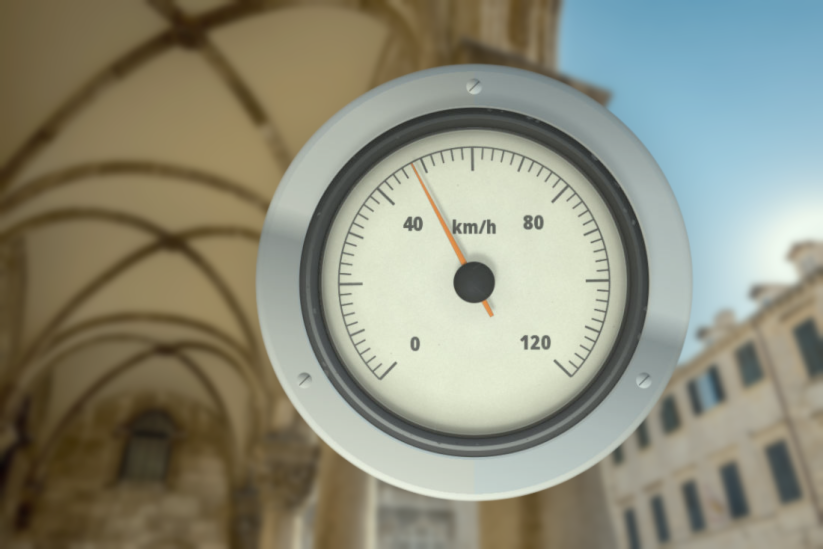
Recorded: 48 (km/h)
